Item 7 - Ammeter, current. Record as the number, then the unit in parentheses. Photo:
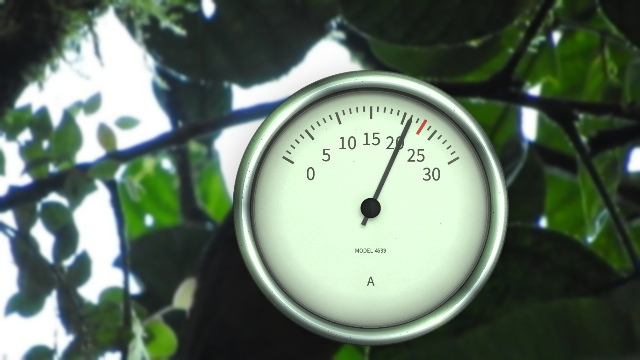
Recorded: 21 (A)
